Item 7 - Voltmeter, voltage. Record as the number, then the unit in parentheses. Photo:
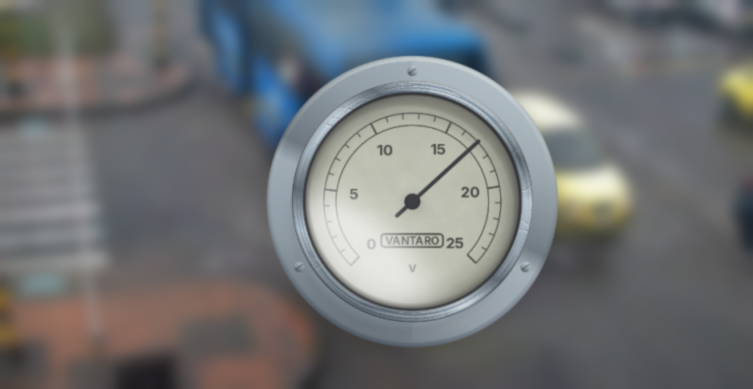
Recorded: 17 (V)
